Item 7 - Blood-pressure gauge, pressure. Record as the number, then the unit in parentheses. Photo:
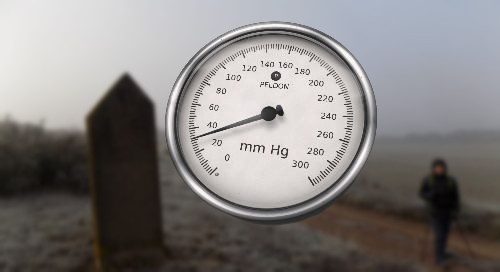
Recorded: 30 (mmHg)
